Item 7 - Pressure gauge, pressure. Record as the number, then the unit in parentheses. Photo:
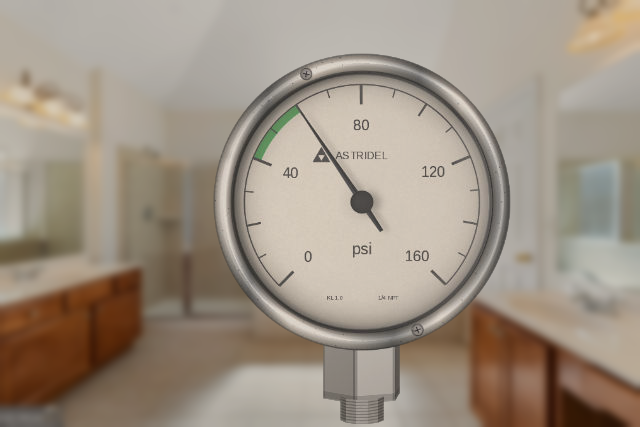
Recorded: 60 (psi)
